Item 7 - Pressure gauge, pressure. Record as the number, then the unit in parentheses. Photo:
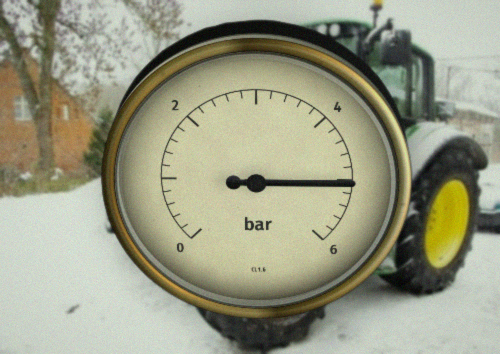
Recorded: 5 (bar)
